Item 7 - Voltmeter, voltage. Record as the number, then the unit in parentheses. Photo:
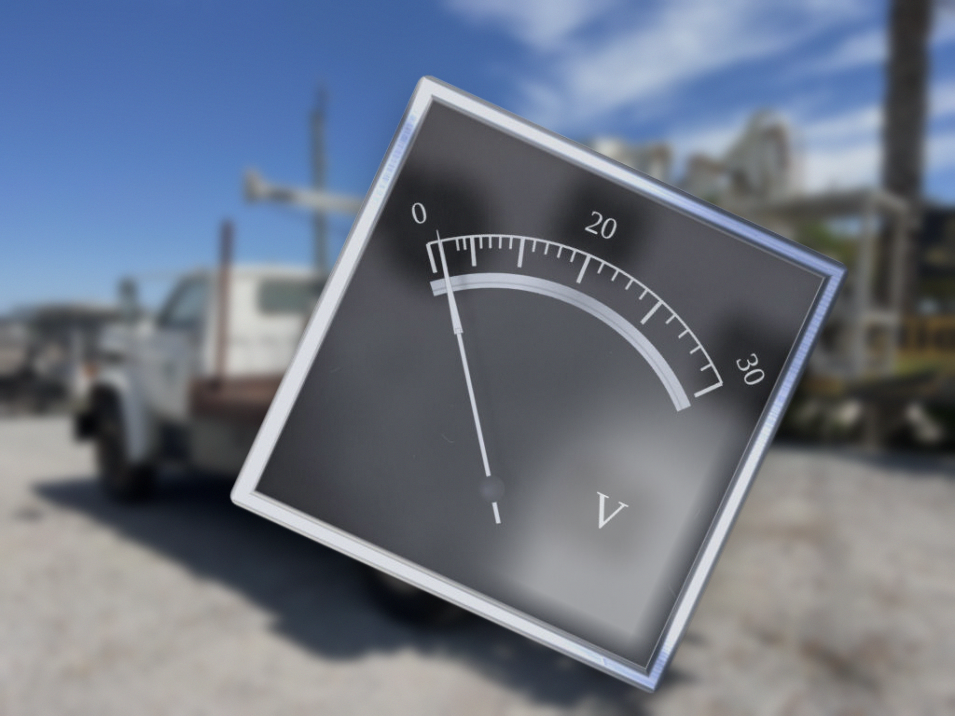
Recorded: 5 (V)
